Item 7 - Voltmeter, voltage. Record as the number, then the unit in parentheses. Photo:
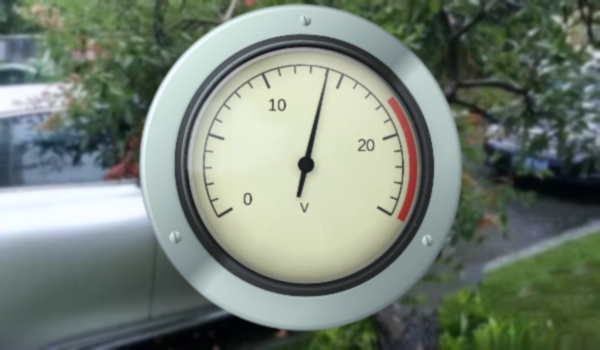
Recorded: 14 (V)
